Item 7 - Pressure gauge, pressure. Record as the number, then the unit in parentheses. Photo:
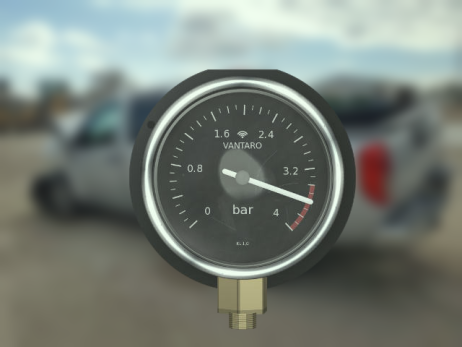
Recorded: 3.6 (bar)
